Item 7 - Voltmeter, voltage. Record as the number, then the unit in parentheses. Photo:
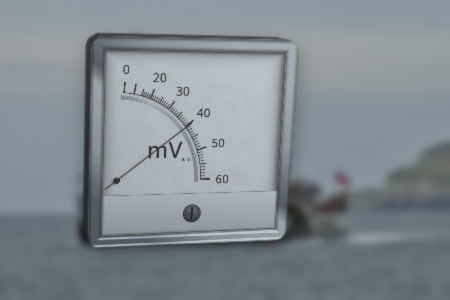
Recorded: 40 (mV)
